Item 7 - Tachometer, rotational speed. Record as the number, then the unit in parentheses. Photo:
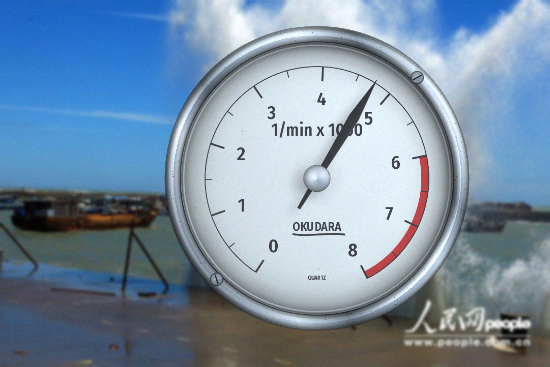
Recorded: 4750 (rpm)
